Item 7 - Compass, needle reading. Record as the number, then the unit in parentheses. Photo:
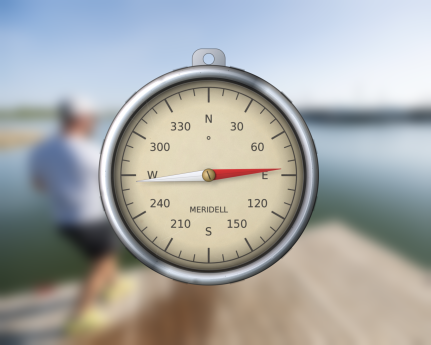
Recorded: 85 (°)
